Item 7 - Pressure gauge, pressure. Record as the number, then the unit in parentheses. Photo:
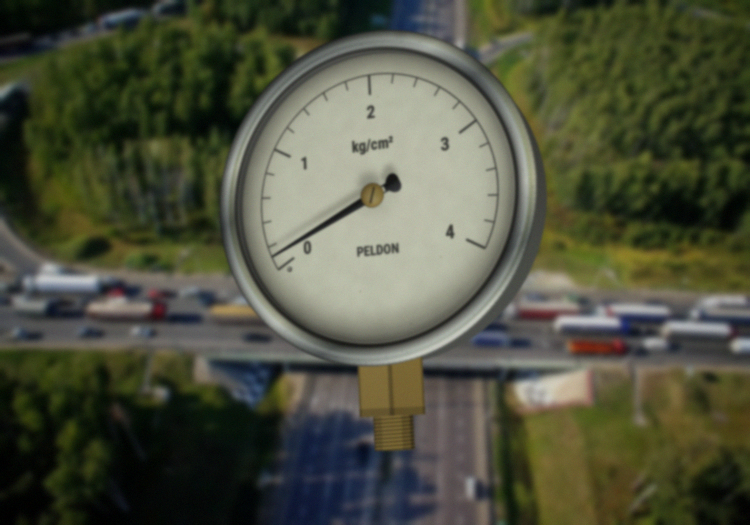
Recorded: 0.1 (kg/cm²)
